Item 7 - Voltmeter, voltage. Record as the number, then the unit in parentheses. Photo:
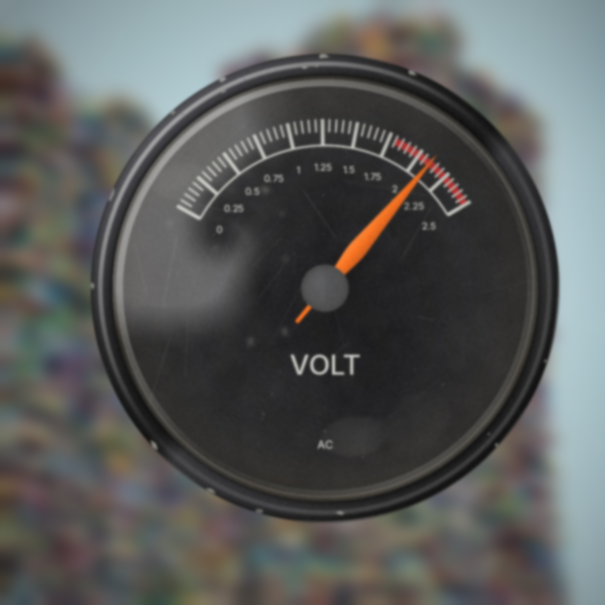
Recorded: 2.1 (V)
